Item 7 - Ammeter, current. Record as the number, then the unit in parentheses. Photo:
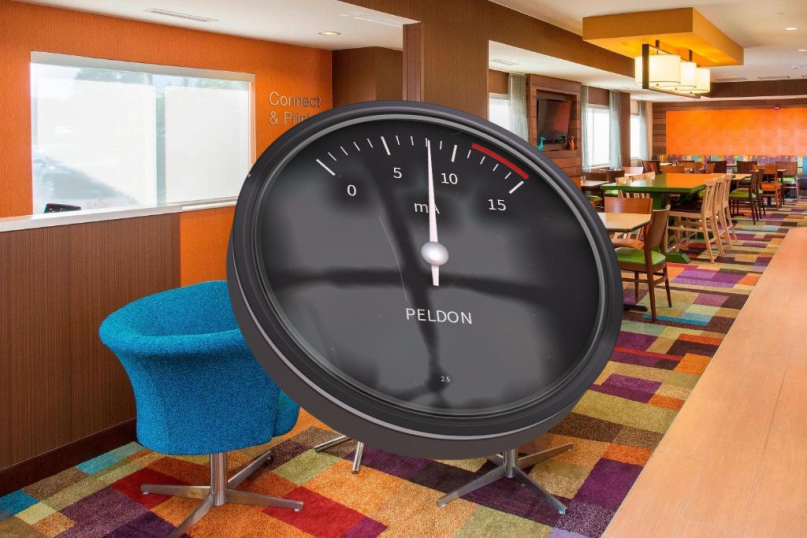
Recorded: 8 (mA)
